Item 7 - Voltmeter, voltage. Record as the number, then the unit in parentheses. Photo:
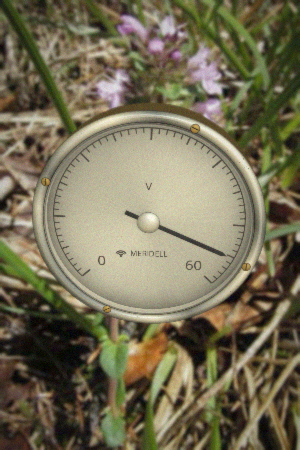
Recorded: 55 (V)
